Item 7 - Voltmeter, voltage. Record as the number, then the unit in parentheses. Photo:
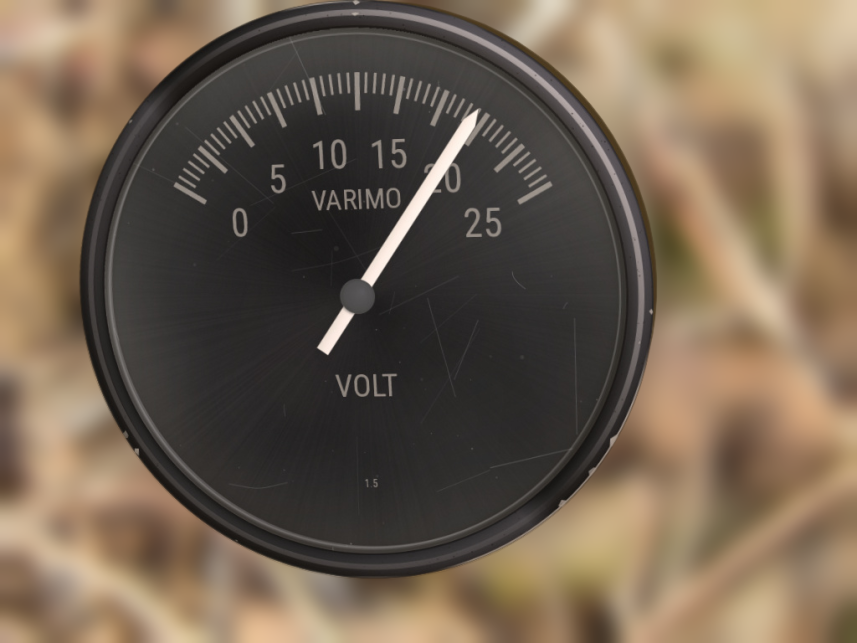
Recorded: 19.5 (V)
